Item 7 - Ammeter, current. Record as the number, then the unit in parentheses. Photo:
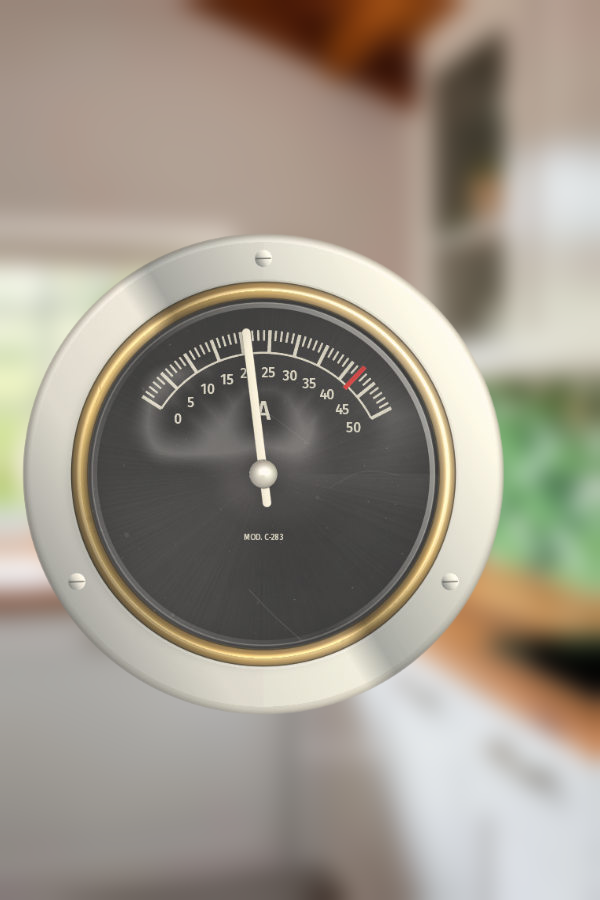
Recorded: 21 (A)
